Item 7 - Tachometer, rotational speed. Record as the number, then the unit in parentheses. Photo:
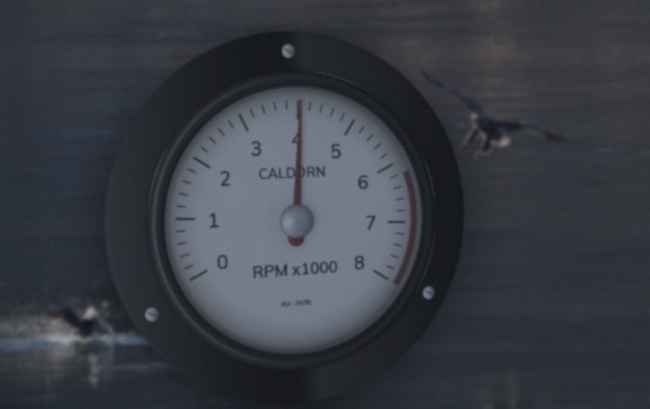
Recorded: 4000 (rpm)
